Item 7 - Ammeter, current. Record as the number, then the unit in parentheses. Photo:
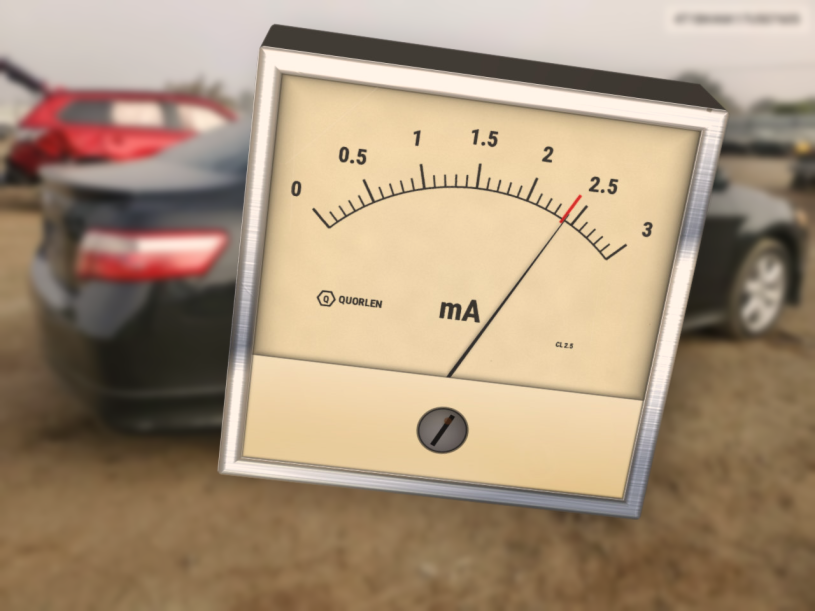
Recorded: 2.4 (mA)
